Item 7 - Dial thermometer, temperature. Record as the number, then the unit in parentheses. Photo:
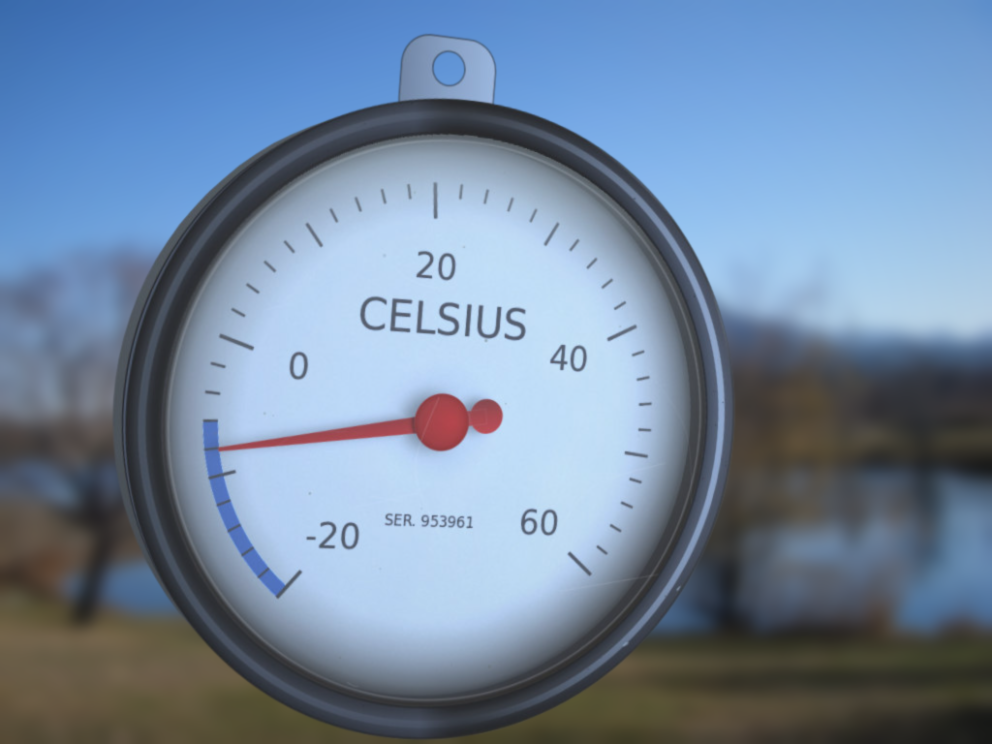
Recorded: -8 (°C)
